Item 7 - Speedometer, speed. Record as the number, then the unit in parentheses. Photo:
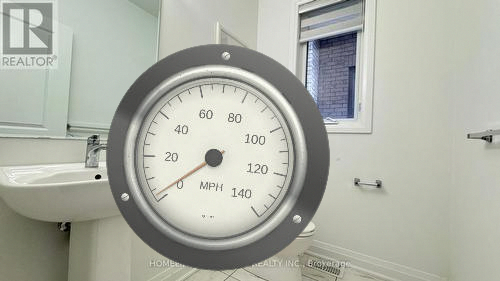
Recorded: 2.5 (mph)
